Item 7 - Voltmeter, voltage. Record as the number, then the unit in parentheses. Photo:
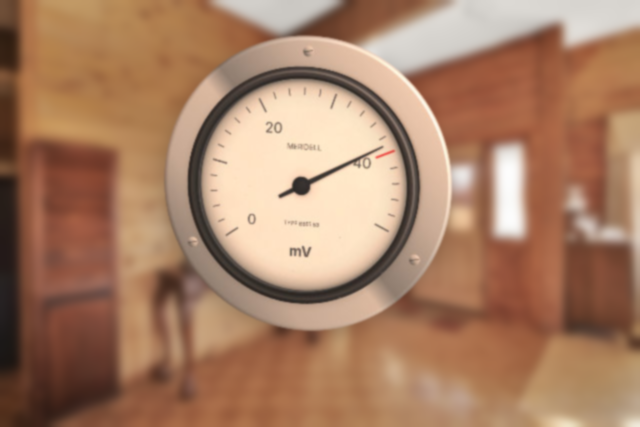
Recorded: 39 (mV)
